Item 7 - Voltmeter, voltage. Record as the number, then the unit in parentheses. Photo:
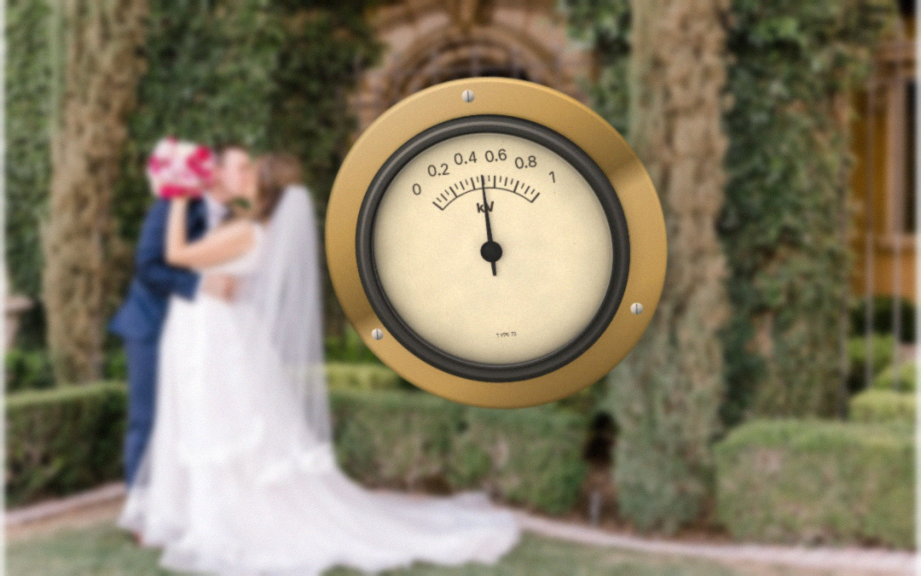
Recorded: 0.5 (kV)
